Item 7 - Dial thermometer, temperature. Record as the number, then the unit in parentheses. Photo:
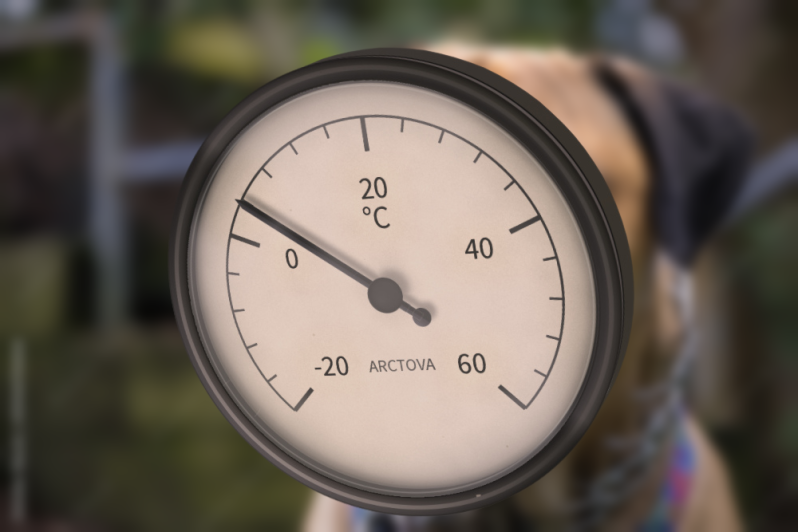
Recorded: 4 (°C)
